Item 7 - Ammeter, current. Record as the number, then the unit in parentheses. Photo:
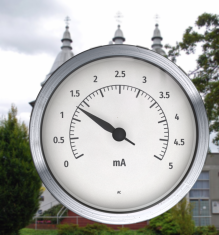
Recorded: 1.3 (mA)
